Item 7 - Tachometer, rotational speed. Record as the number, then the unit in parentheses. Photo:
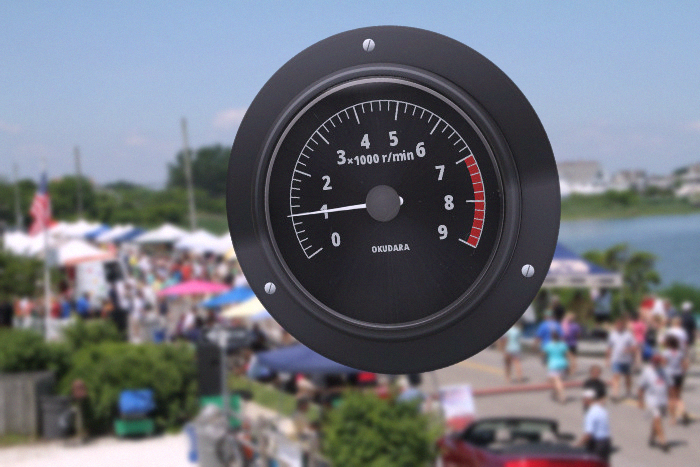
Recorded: 1000 (rpm)
